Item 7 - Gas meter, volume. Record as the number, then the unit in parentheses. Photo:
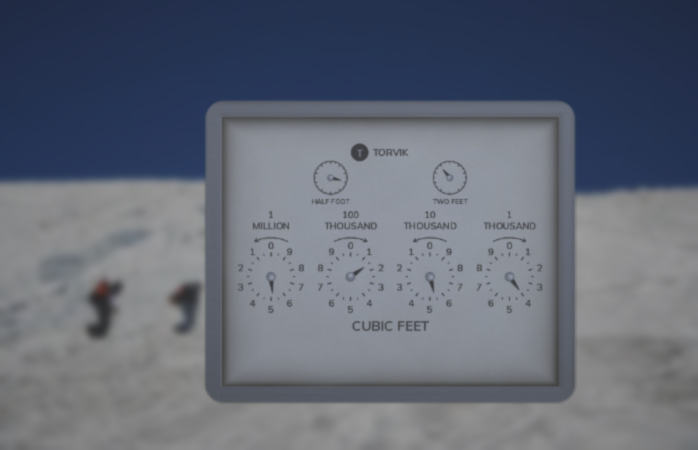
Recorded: 515400 (ft³)
